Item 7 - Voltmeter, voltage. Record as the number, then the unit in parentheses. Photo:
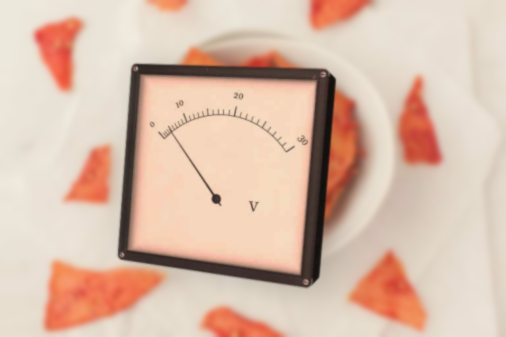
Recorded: 5 (V)
